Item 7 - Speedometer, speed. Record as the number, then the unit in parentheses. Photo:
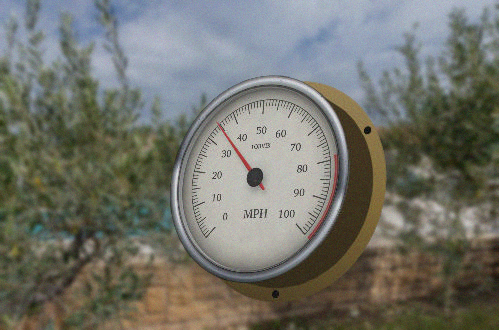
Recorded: 35 (mph)
